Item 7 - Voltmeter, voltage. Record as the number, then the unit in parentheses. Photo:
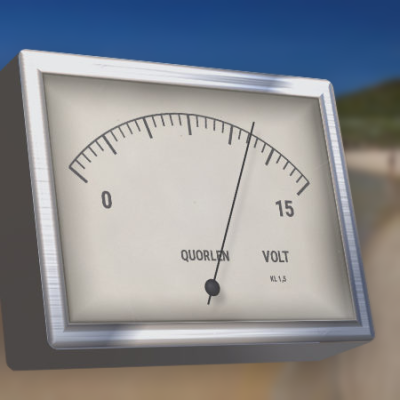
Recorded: 11 (V)
